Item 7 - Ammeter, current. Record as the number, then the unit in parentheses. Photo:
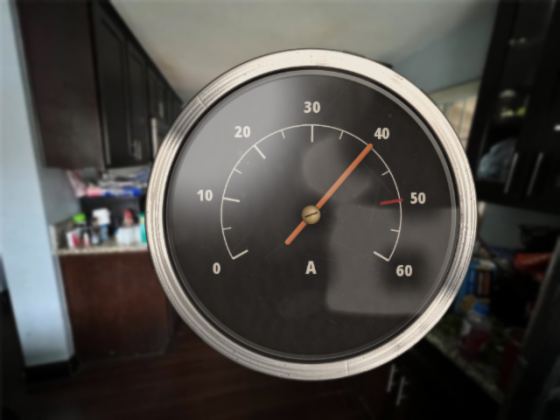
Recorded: 40 (A)
